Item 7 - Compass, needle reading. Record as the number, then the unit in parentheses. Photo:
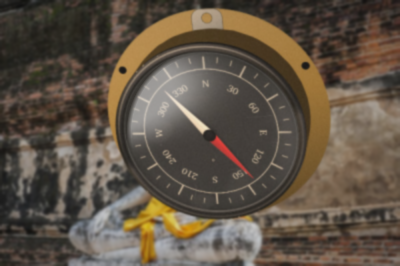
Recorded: 140 (°)
